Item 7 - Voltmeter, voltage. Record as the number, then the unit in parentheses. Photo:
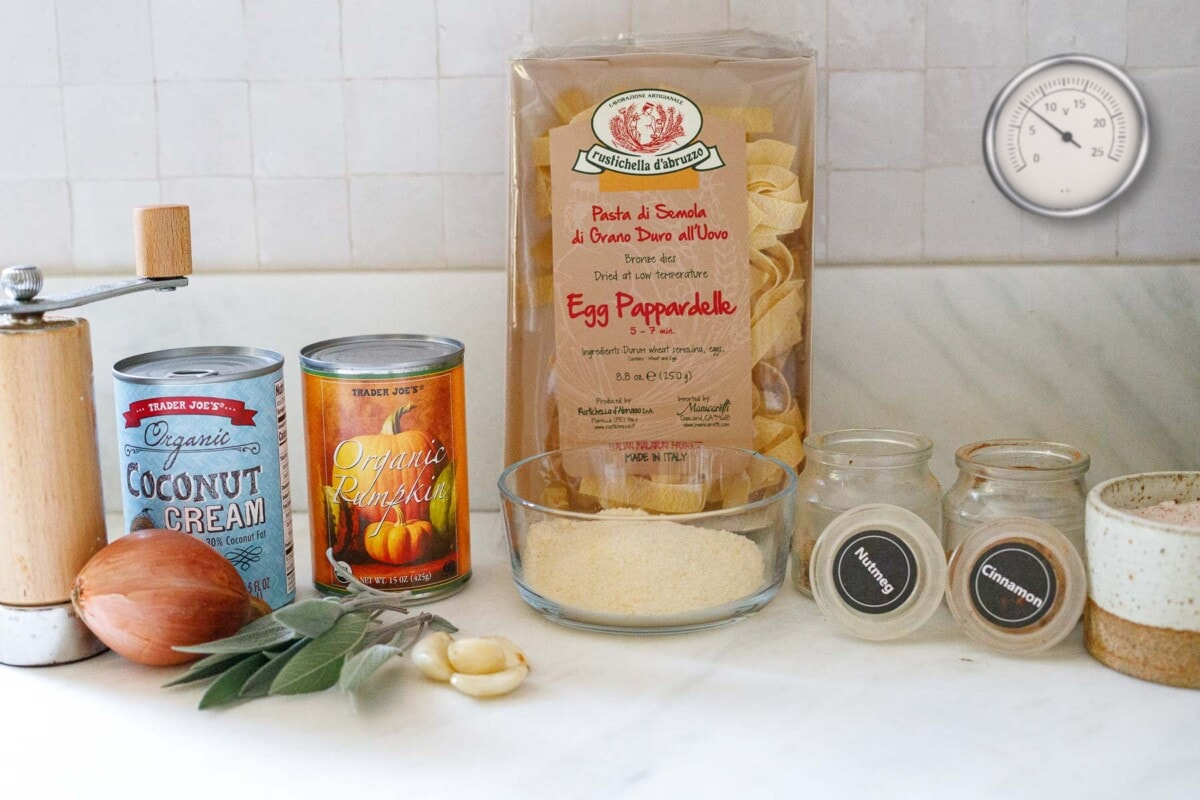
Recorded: 7.5 (V)
